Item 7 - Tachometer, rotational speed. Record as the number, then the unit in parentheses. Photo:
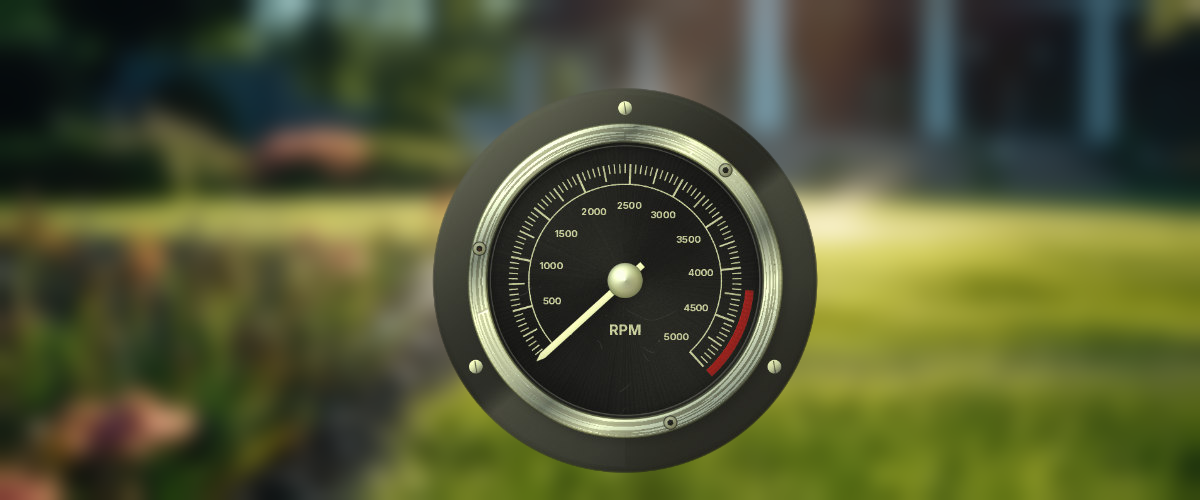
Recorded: 0 (rpm)
